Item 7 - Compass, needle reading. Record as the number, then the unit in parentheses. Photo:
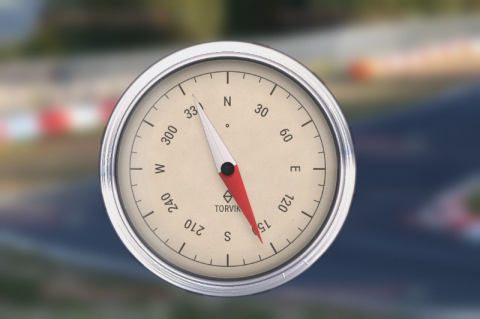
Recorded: 155 (°)
